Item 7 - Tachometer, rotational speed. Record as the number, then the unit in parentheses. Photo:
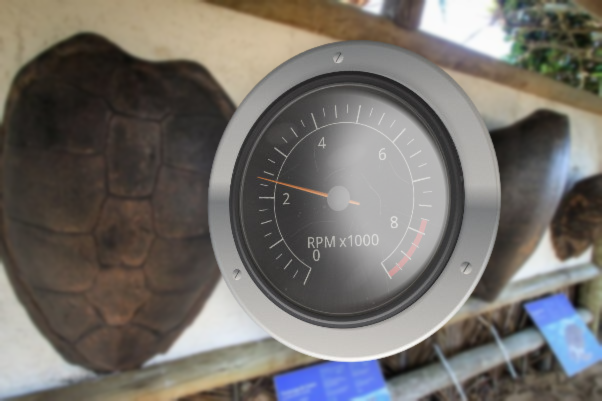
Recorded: 2375 (rpm)
